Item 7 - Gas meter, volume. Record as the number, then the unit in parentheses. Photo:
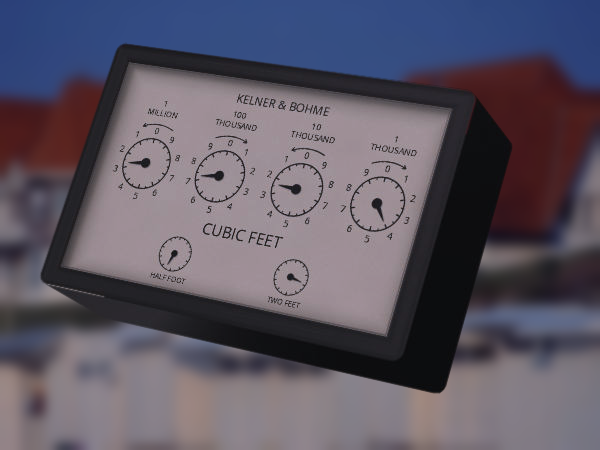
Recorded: 272400 (ft³)
